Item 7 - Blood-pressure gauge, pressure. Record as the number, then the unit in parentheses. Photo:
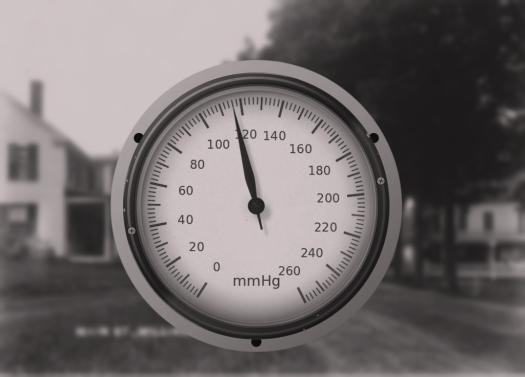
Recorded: 116 (mmHg)
